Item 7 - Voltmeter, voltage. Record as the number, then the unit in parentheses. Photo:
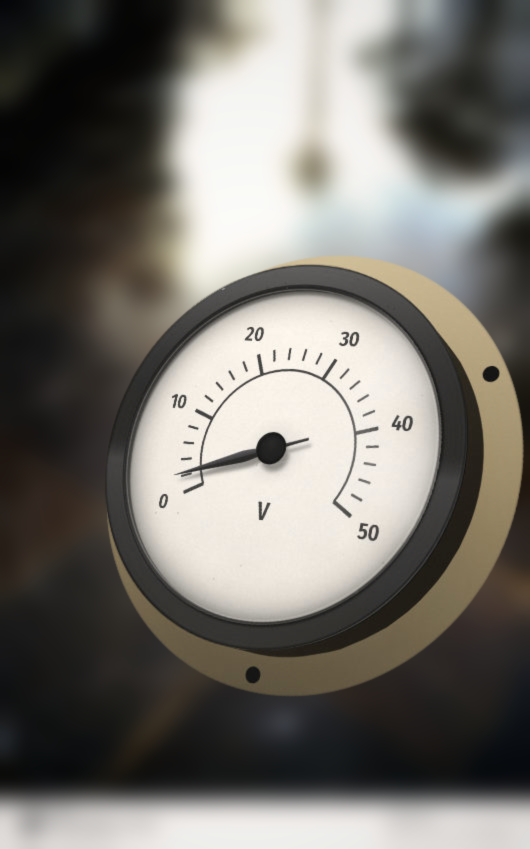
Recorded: 2 (V)
